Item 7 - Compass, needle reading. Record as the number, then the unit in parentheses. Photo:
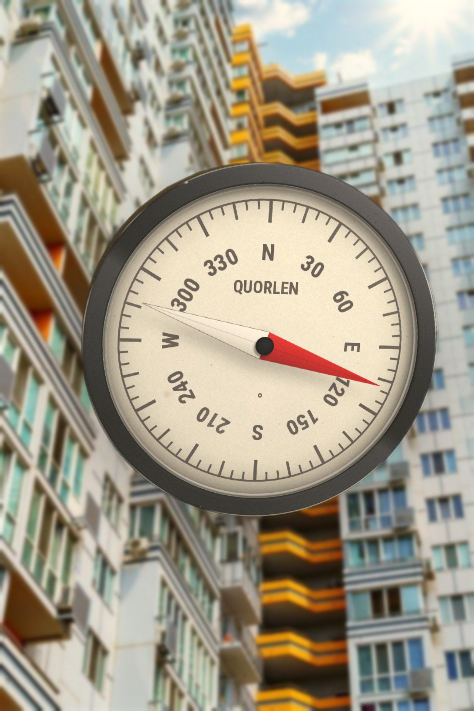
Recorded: 107.5 (°)
